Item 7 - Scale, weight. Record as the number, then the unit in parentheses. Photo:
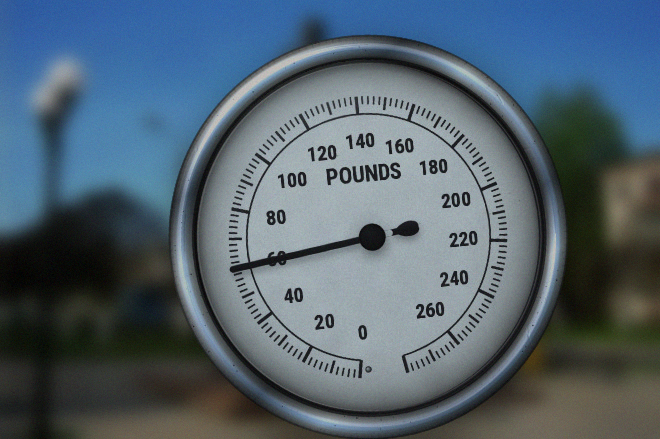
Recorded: 60 (lb)
